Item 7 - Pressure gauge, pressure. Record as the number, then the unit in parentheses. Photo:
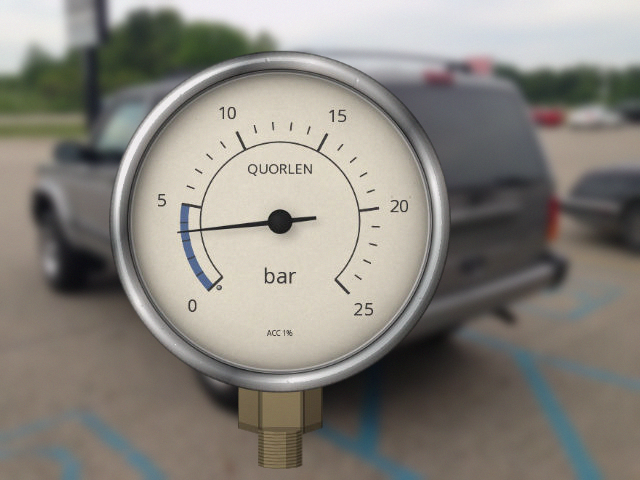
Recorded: 3.5 (bar)
